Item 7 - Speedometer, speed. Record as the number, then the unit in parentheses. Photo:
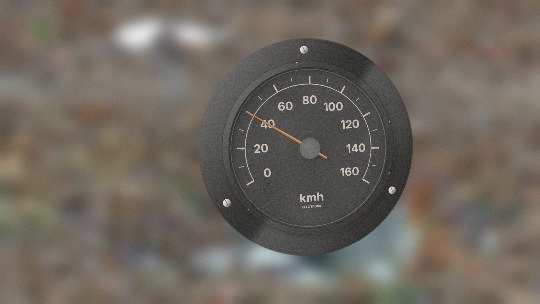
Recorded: 40 (km/h)
